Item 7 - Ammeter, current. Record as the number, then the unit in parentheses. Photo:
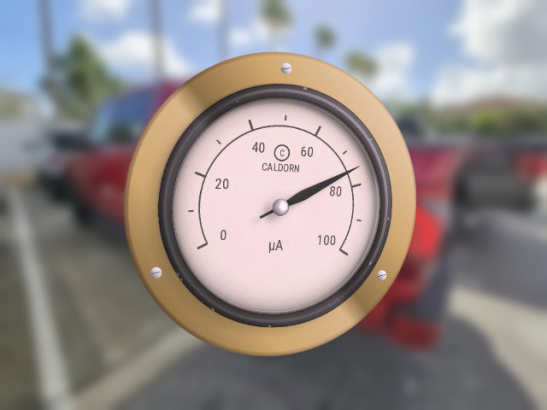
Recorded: 75 (µA)
